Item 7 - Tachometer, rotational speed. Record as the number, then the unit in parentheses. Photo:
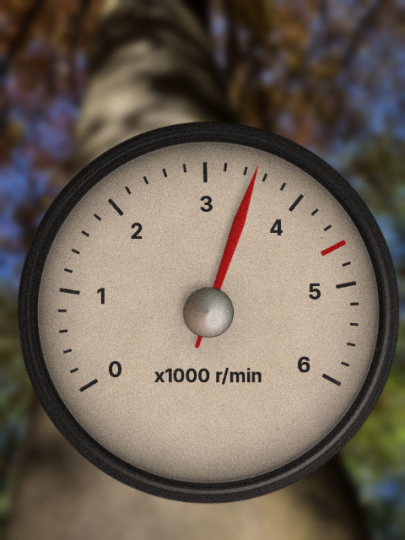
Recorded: 3500 (rpm)
